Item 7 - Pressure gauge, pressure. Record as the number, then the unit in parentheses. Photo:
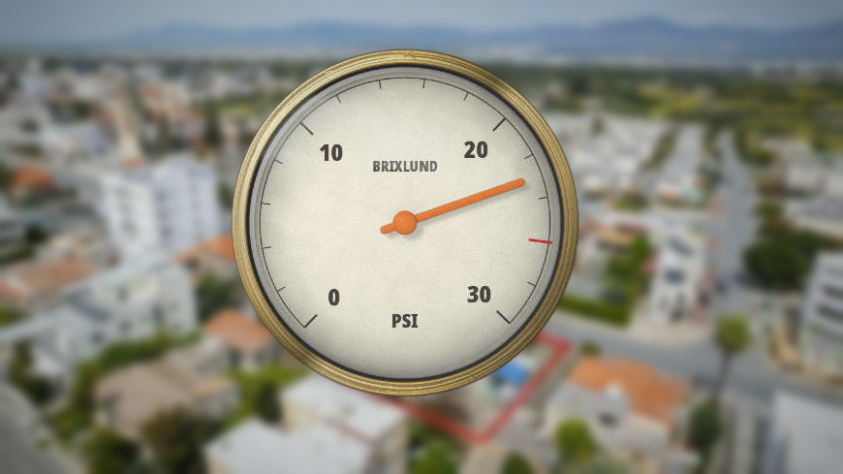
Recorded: 23 (psi)
